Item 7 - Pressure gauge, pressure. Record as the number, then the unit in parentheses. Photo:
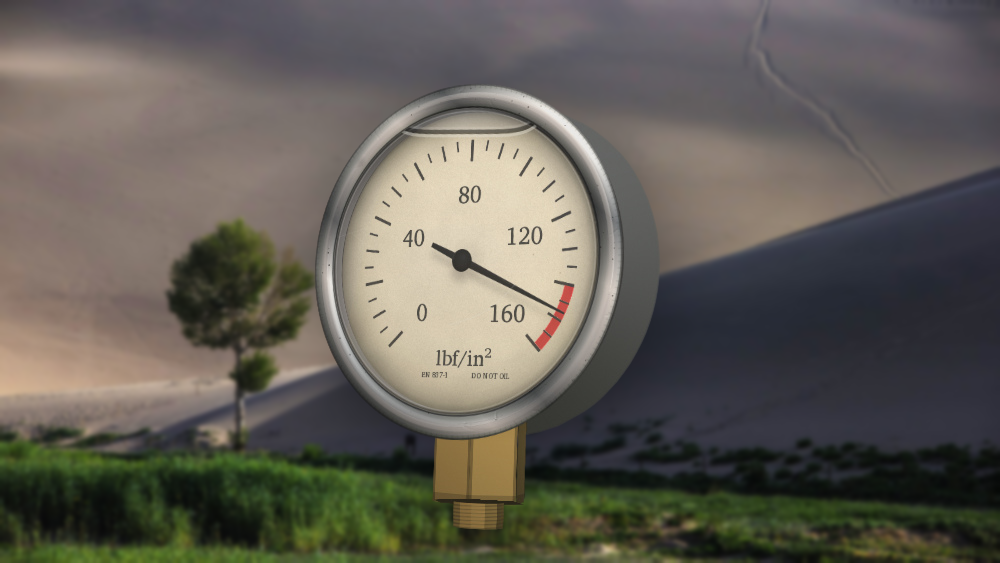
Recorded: 147.5 (psi)
